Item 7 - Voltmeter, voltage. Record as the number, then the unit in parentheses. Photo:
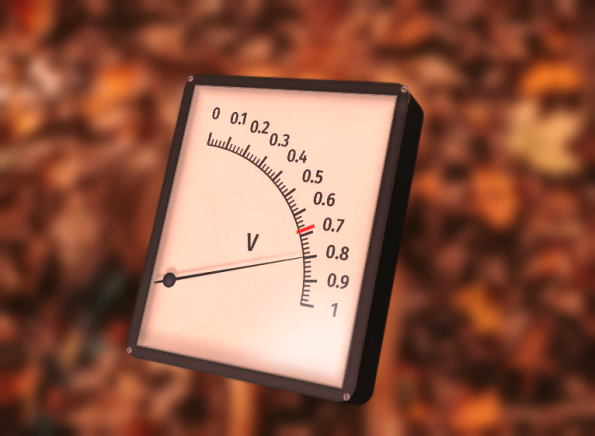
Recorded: 0.8 (V)
